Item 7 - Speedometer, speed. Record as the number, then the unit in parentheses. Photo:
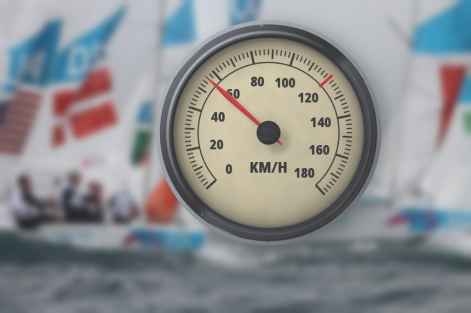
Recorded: 56 (km/h)
